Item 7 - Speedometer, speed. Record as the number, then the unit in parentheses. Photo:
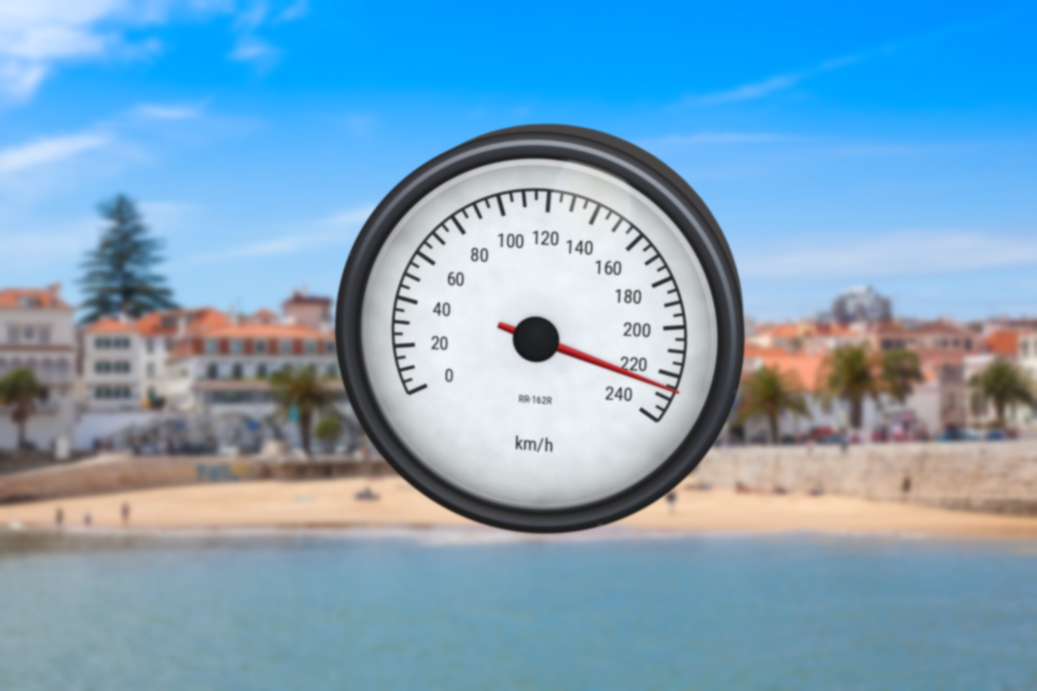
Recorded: 225 (km/h)
